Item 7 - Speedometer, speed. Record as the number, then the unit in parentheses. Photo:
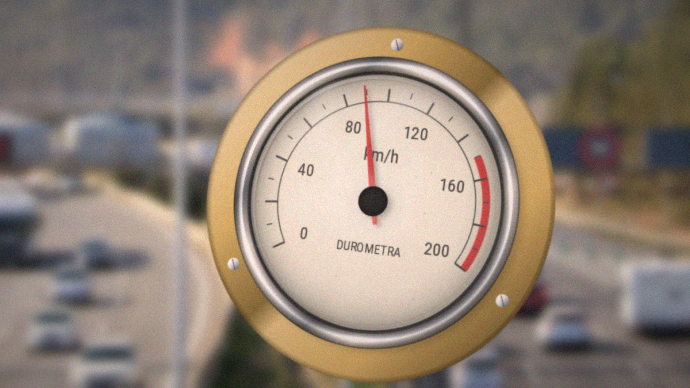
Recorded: 90 (km/h)
